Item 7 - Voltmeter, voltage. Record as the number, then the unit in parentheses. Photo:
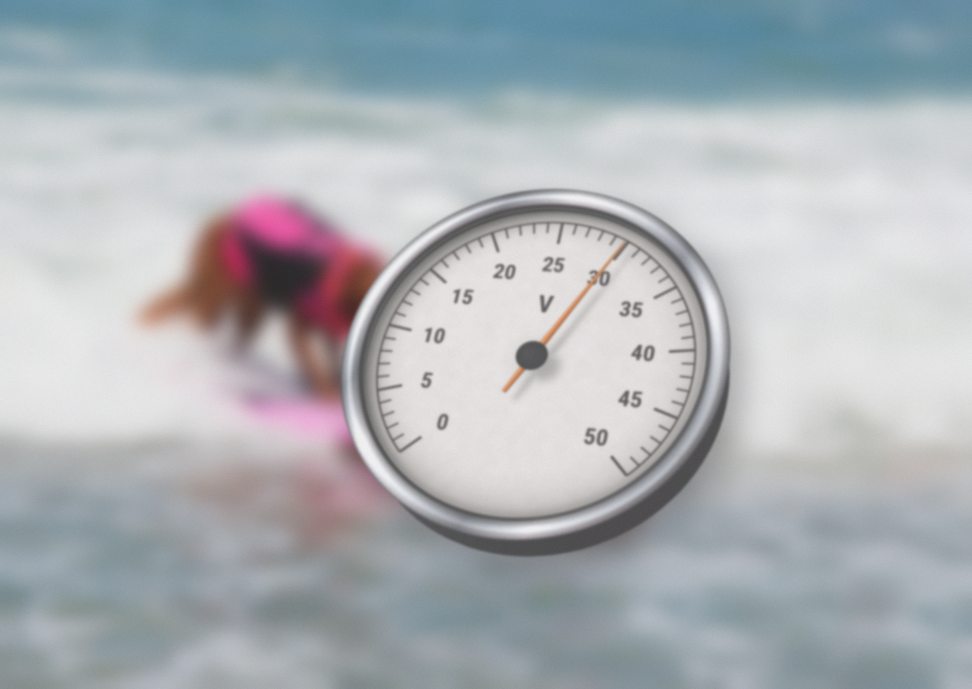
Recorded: 30 (V)
